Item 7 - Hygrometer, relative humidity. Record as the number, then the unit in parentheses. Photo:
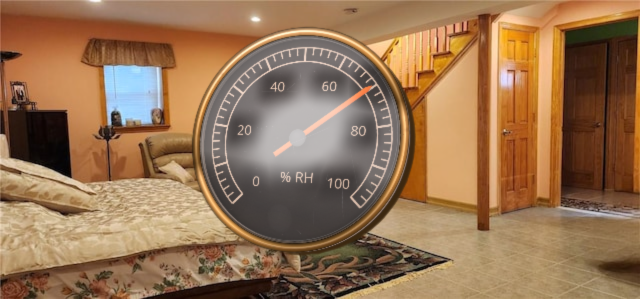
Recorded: 70 (%)
